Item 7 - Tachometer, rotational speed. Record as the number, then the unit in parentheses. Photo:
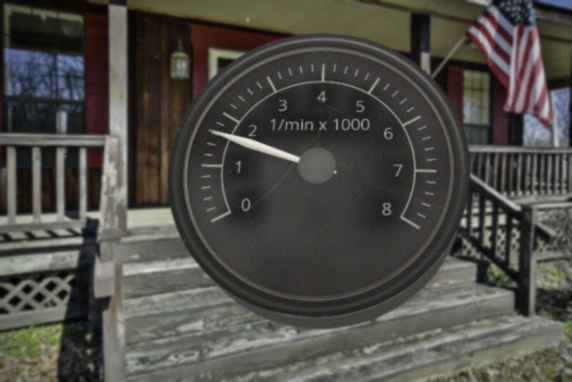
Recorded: 1600 (rpm)
